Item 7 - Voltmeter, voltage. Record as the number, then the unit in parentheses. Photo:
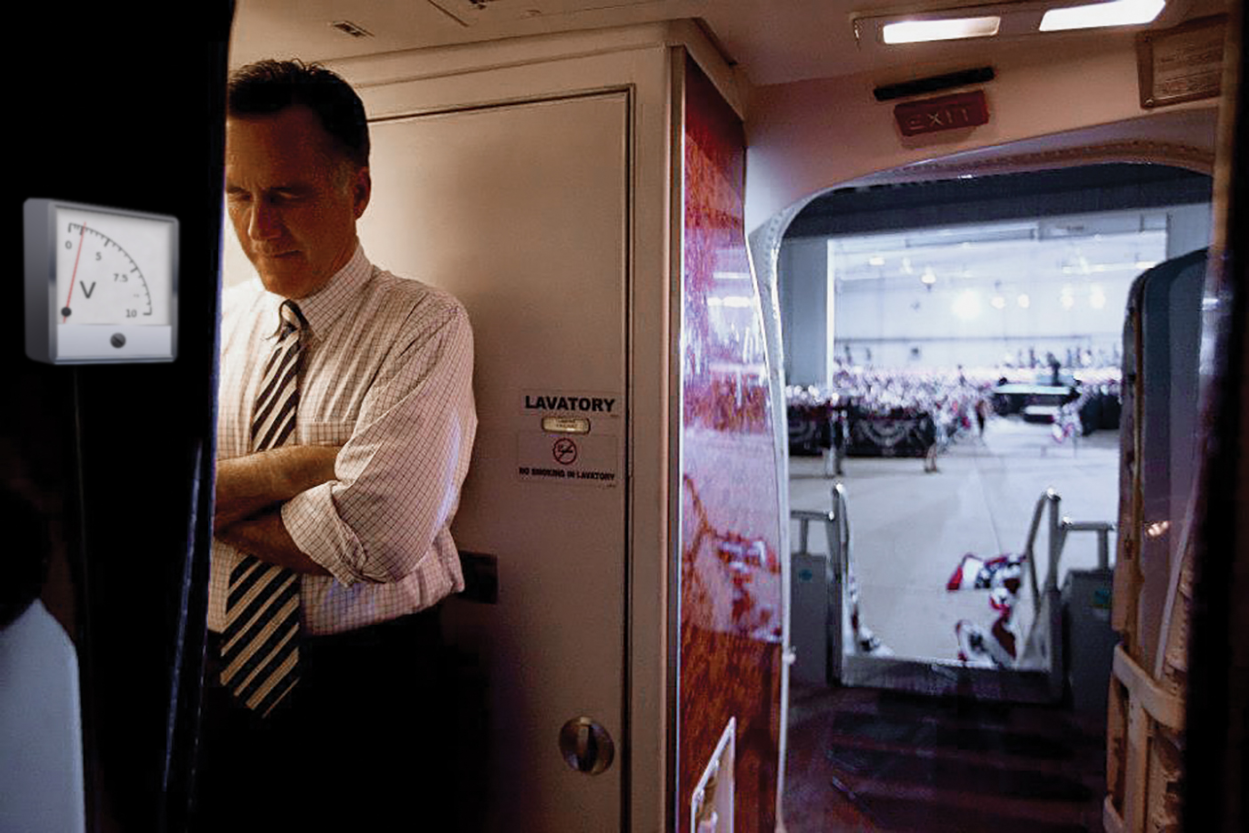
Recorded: 2.5 (V)
